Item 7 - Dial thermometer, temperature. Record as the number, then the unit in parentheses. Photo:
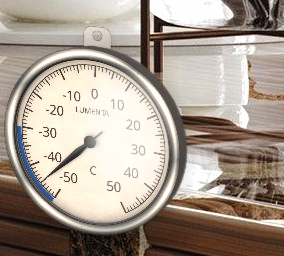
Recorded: -45 (°C)
